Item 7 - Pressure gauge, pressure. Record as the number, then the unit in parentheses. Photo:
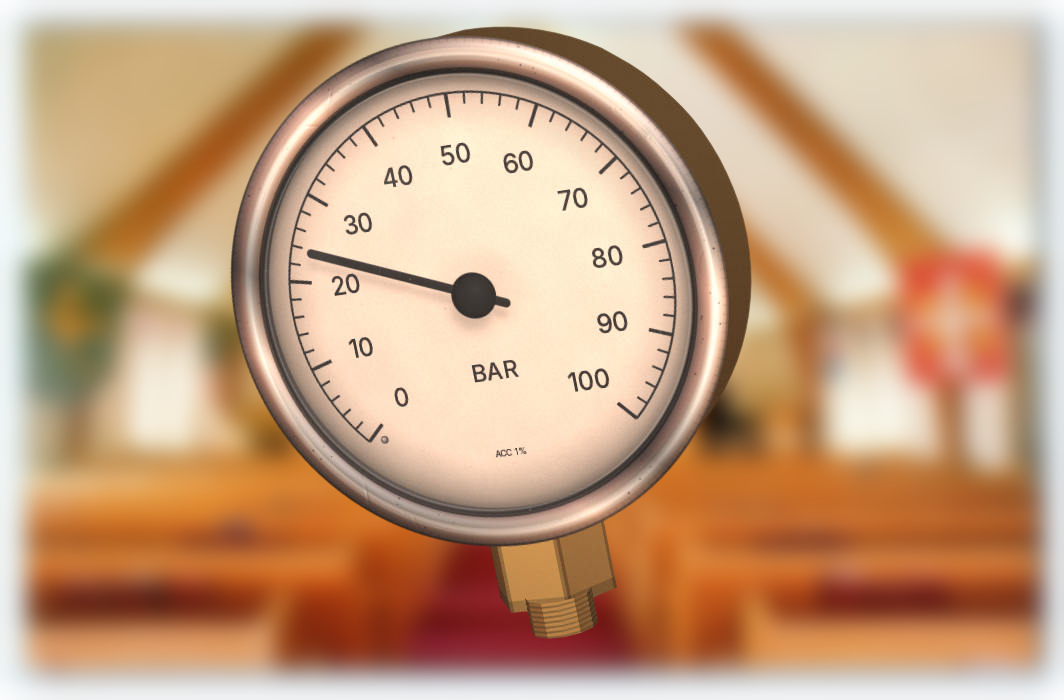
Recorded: 24 (bar)
